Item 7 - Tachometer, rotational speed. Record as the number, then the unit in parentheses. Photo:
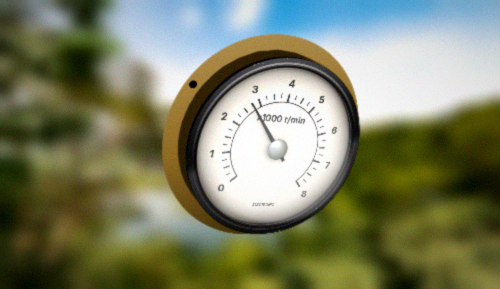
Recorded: 2750 (rpm)
